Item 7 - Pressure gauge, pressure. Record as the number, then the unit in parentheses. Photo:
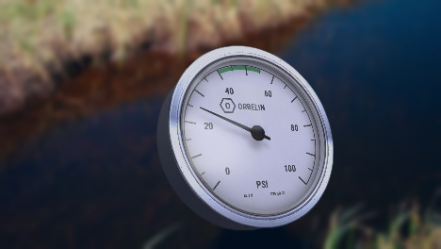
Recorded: 25 (psi)
